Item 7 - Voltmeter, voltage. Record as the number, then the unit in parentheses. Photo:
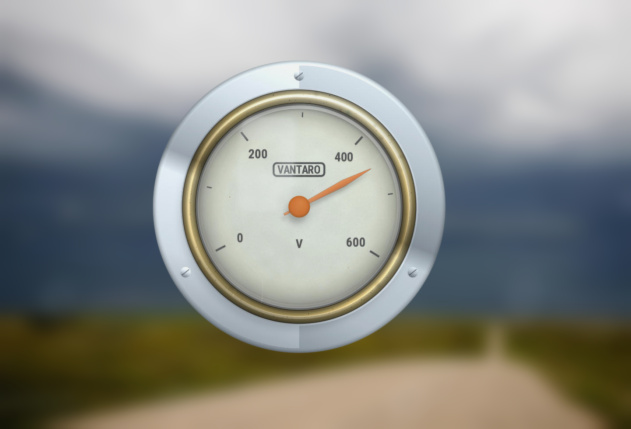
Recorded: 450 (V)
